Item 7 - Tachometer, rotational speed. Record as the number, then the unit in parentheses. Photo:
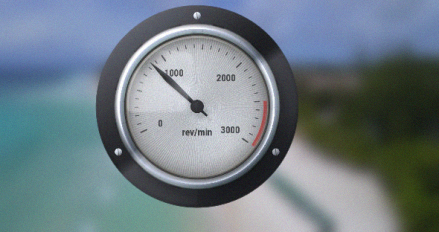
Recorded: 850 (rpm)
